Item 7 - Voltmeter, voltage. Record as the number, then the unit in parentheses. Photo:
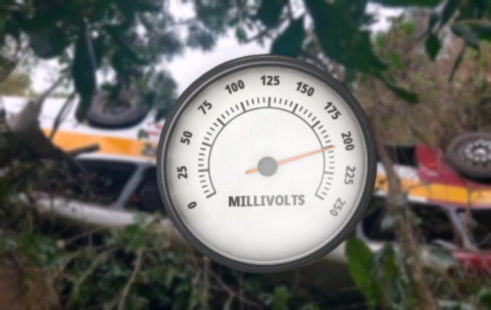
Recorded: 200 (mV)
